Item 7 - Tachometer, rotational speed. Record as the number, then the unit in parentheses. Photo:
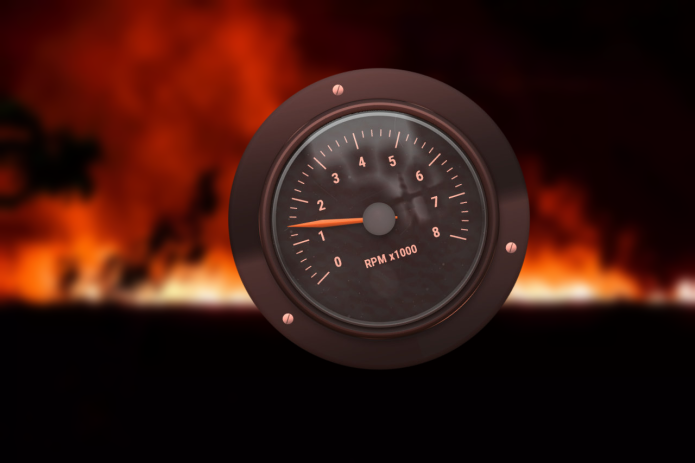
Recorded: 1400 (rpm)
